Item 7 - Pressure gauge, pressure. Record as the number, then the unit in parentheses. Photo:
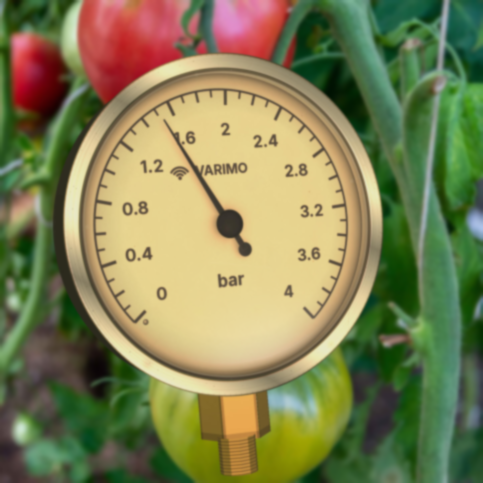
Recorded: 1.5 (bar)
